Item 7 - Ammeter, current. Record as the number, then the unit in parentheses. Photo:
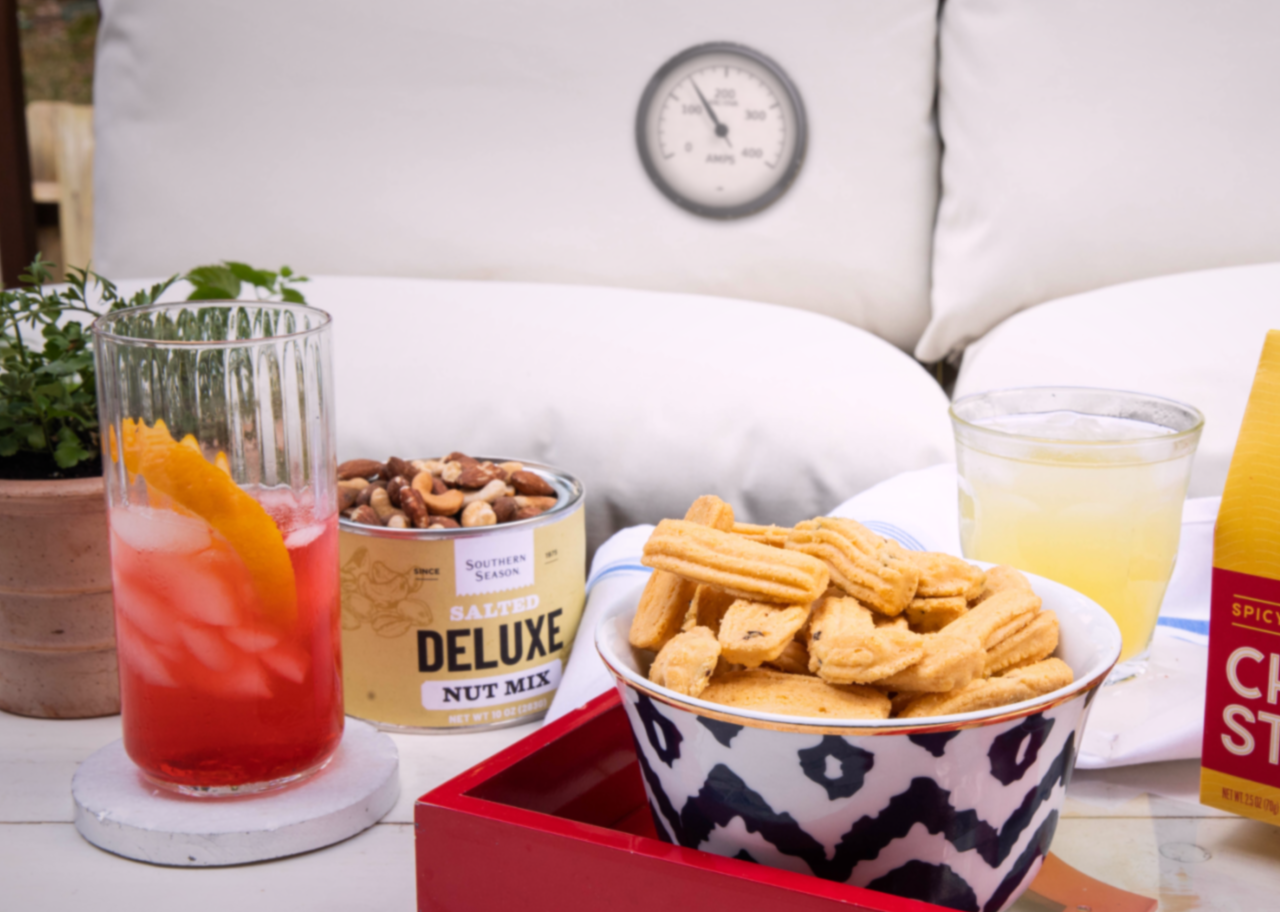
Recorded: 140 (A)
